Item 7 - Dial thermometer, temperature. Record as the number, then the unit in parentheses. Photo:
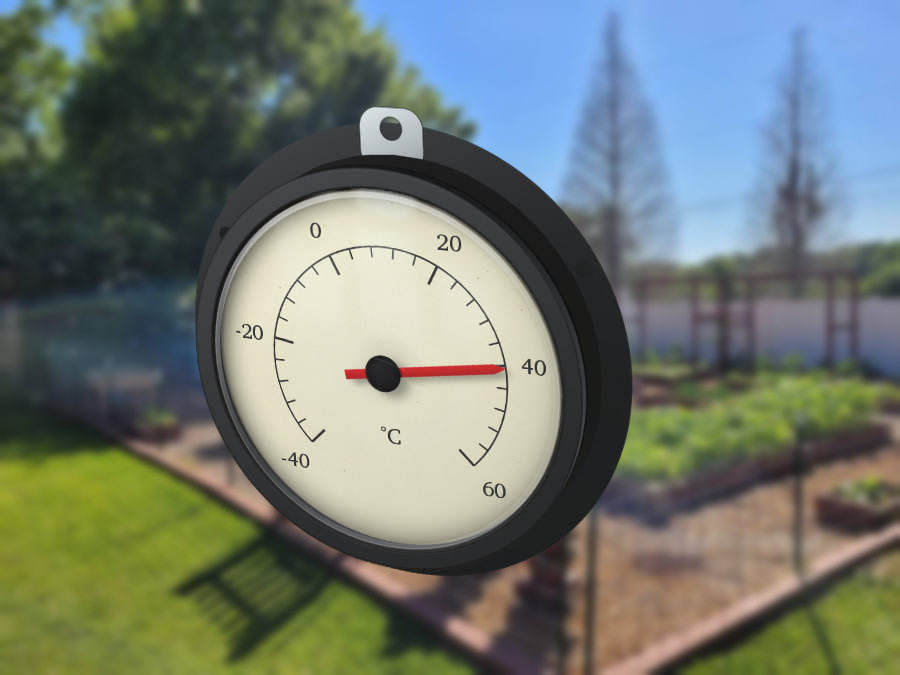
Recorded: 40 (°C)
